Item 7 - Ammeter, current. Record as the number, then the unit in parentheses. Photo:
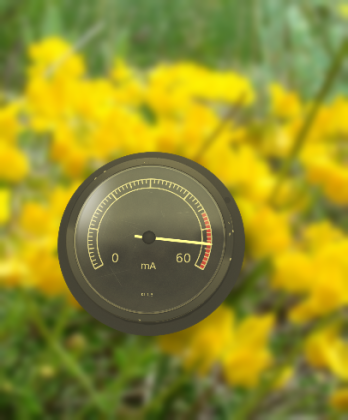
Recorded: 54 (mA)
